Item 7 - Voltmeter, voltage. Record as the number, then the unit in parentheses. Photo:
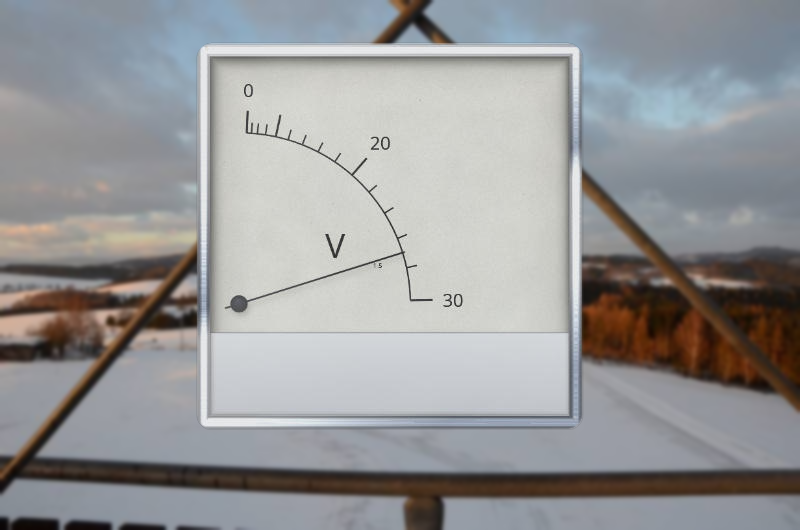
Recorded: 27 (V)
